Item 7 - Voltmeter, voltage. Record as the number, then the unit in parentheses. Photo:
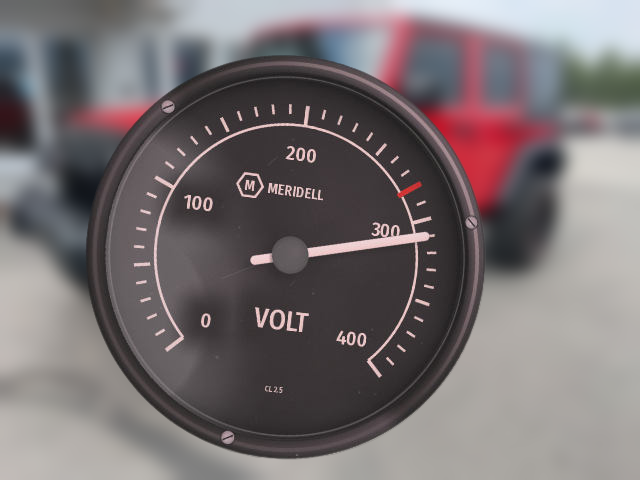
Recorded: 310 (V)
